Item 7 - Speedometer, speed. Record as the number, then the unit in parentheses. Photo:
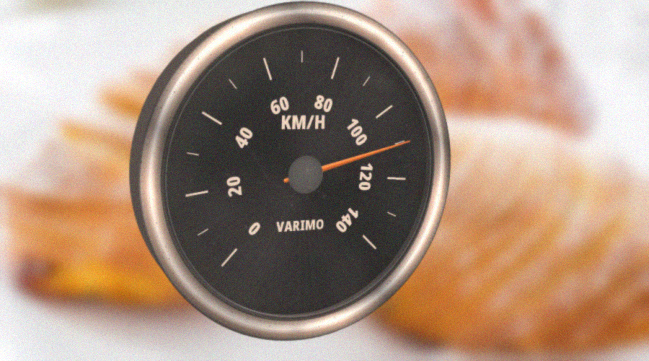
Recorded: 110 (km/h)
